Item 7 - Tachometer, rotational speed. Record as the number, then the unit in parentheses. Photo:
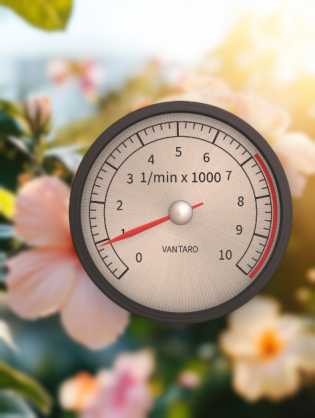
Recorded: 900 (rpm)
